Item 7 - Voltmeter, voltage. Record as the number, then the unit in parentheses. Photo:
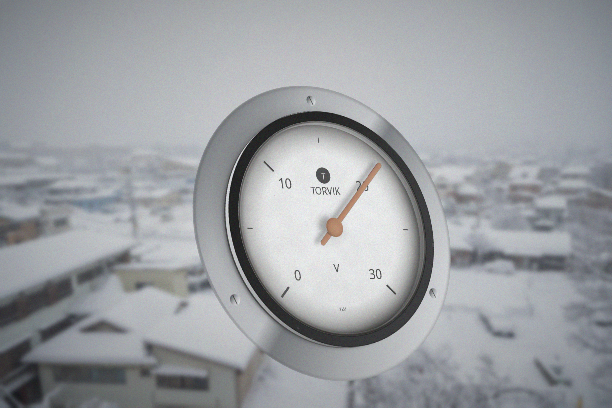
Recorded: 20 (V)
